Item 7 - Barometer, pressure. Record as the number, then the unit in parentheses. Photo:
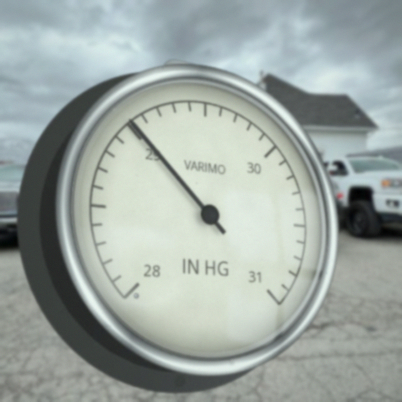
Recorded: 29 (inHg)
